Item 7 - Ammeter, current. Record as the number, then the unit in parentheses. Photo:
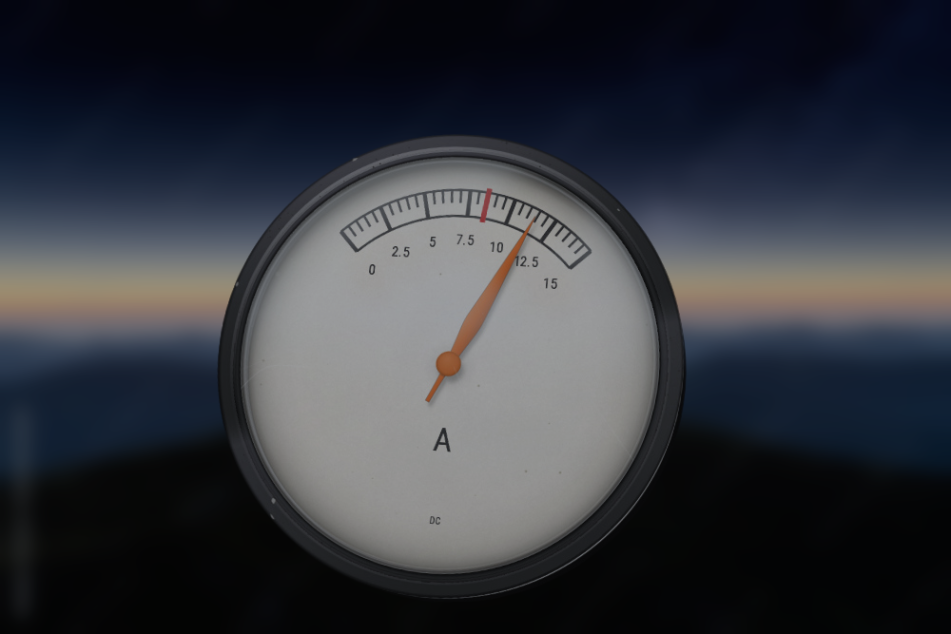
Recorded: 11.5 (A)
